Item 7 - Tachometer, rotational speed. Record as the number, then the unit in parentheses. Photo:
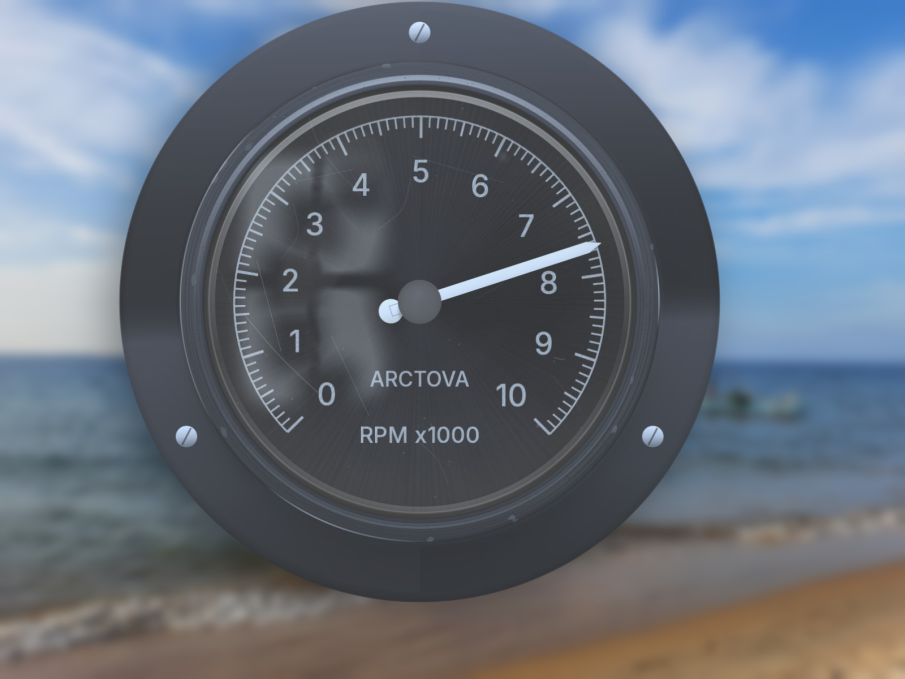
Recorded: 7650 (rpm)
